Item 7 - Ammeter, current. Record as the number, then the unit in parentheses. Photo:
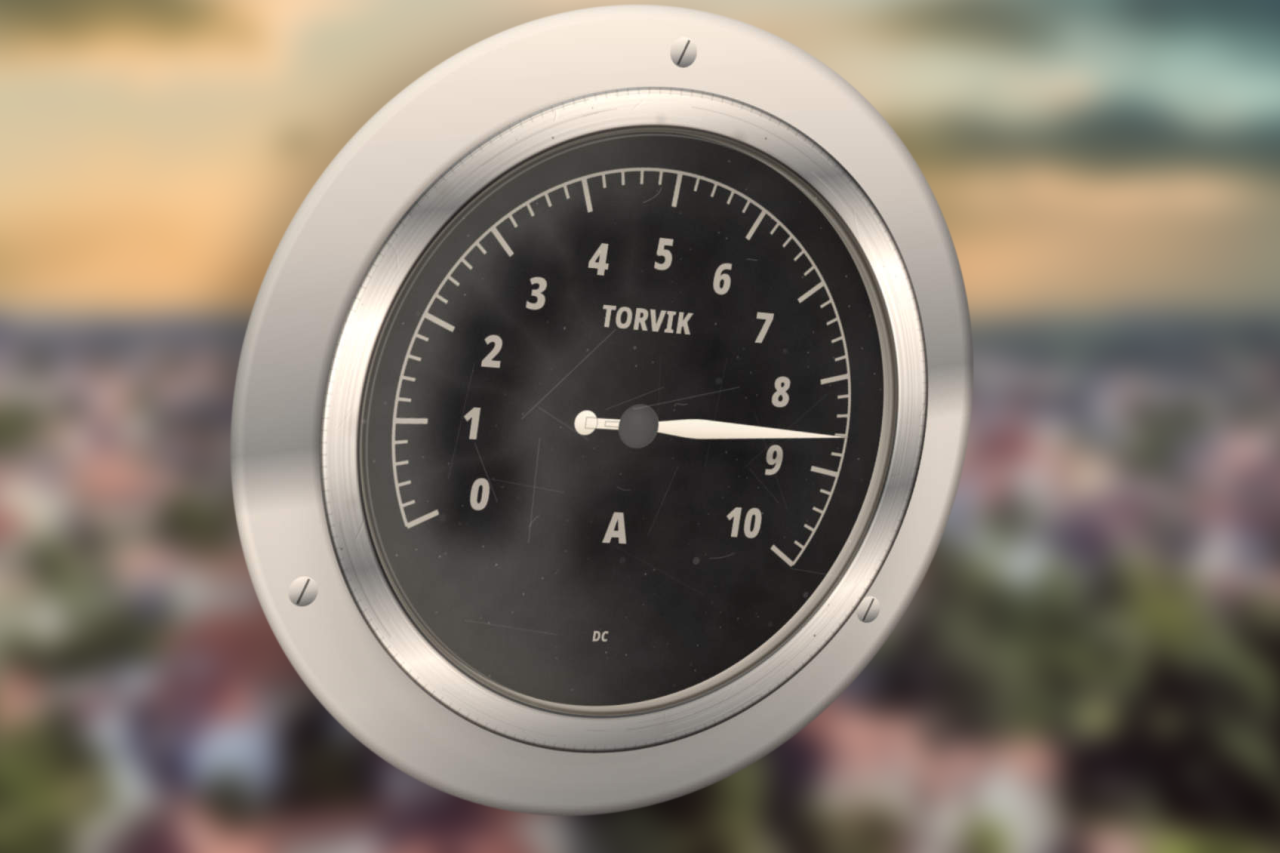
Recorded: 8.6 (A)
